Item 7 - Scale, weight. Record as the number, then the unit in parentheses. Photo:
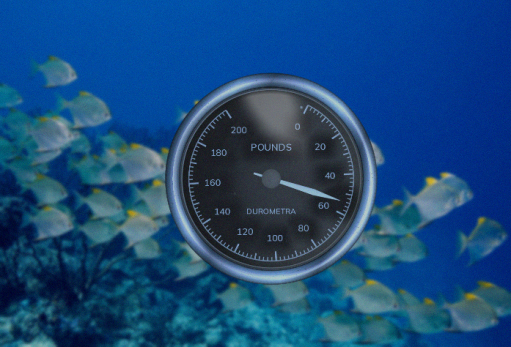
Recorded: 54 (lb)
